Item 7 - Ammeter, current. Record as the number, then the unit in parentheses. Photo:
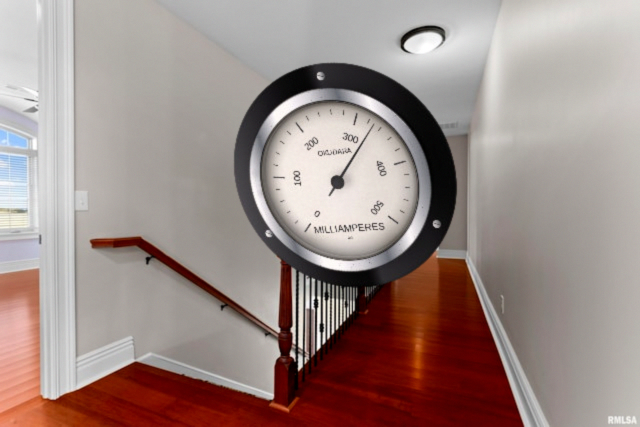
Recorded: 330 (mA)
